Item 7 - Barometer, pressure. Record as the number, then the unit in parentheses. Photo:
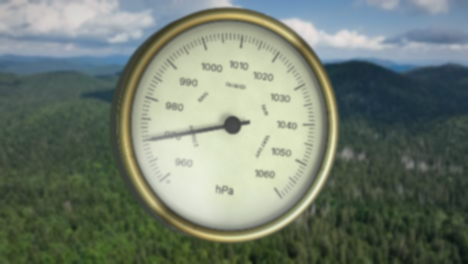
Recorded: 970 (hPa)
